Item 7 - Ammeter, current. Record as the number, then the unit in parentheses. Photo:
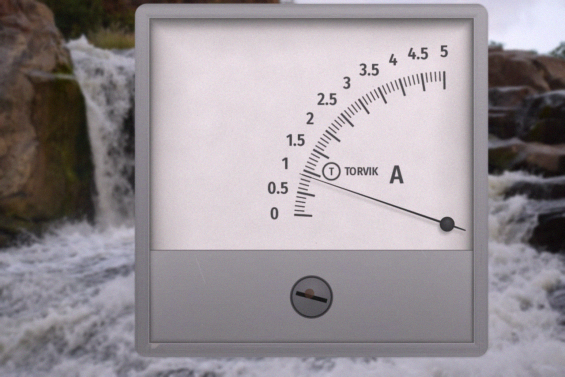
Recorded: 0.9 (A)
